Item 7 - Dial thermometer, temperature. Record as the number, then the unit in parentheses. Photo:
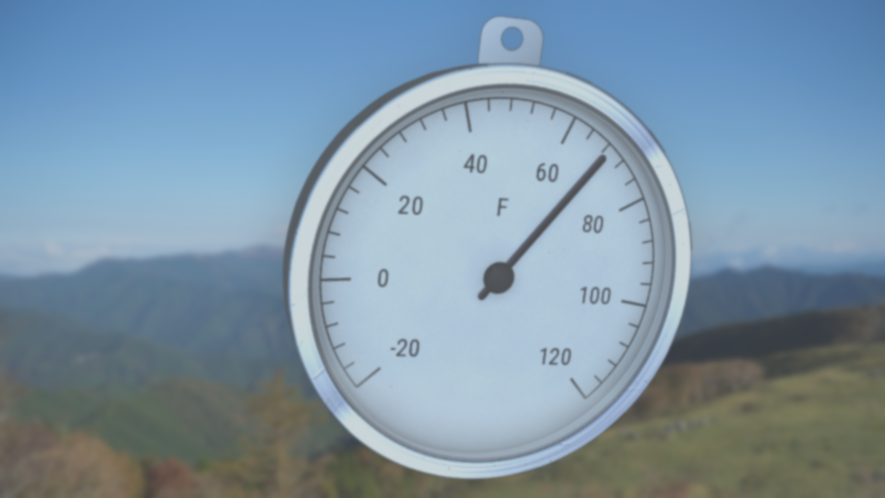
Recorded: 68 (°F)
